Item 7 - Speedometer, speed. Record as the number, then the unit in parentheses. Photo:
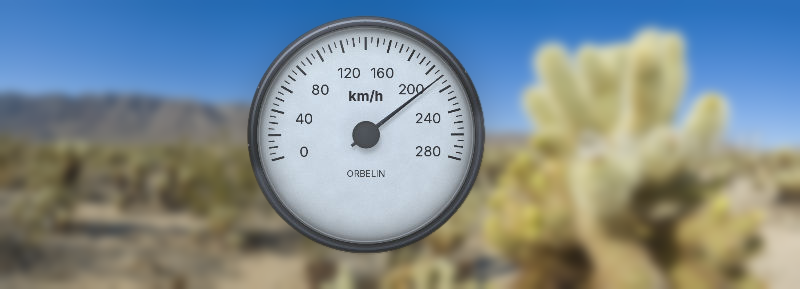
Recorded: 210 (km/h)
